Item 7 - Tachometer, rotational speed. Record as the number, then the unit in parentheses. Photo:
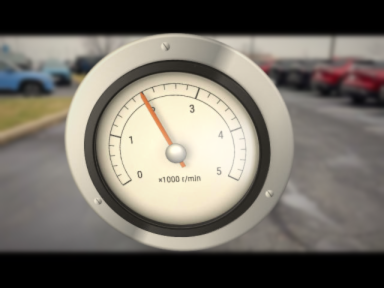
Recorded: 2000 (rpm)
